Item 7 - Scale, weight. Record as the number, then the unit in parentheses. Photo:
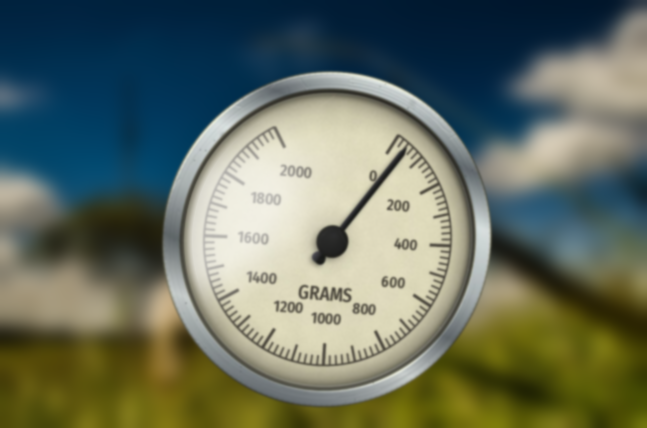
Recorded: 40 (g)
